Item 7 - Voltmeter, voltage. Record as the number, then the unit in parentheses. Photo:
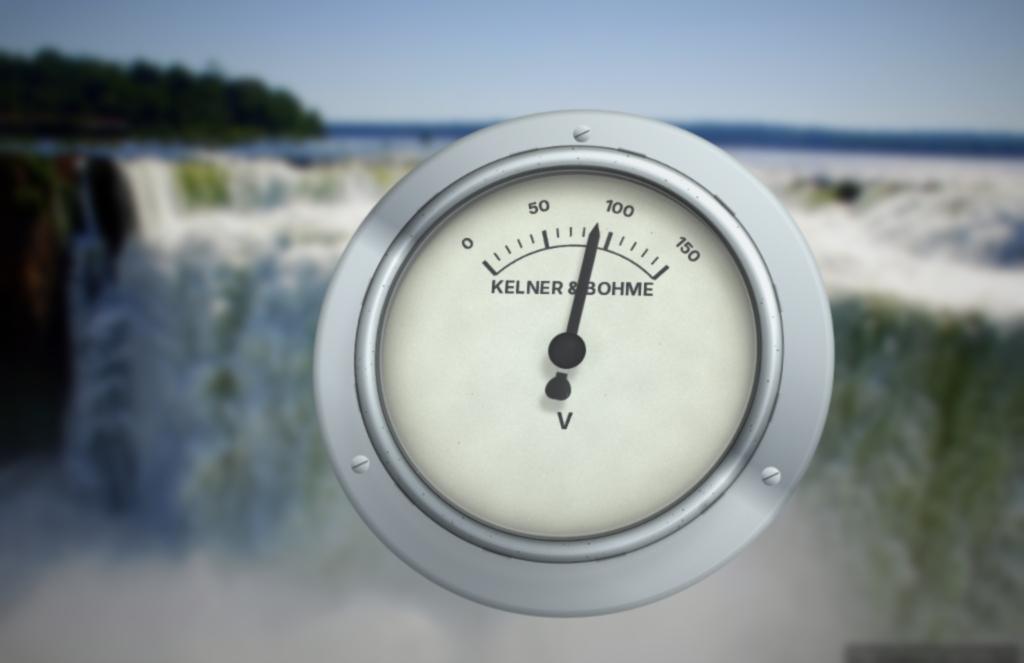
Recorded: 90 (V)
